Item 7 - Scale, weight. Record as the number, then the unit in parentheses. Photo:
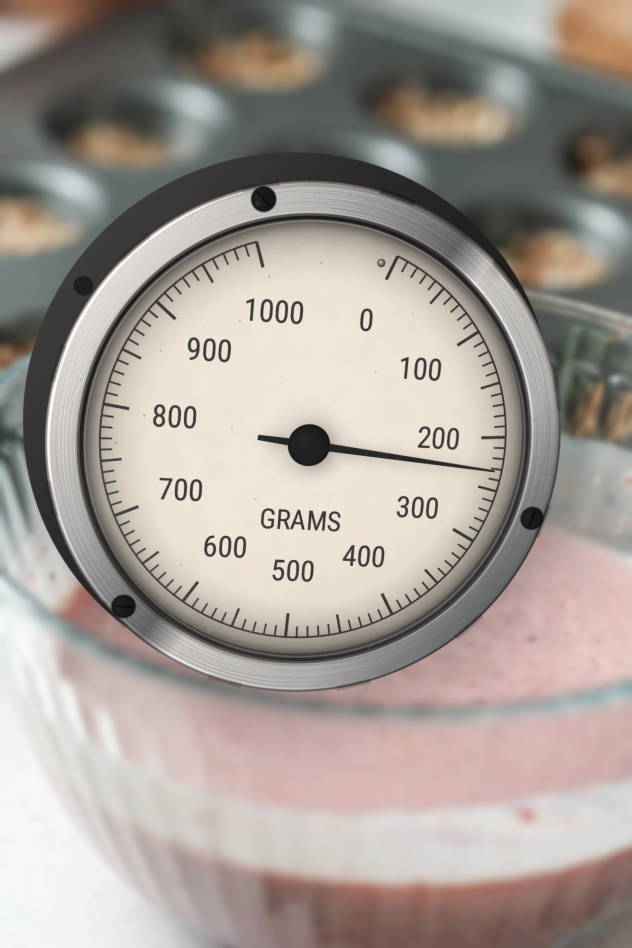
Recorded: 230 (g)
